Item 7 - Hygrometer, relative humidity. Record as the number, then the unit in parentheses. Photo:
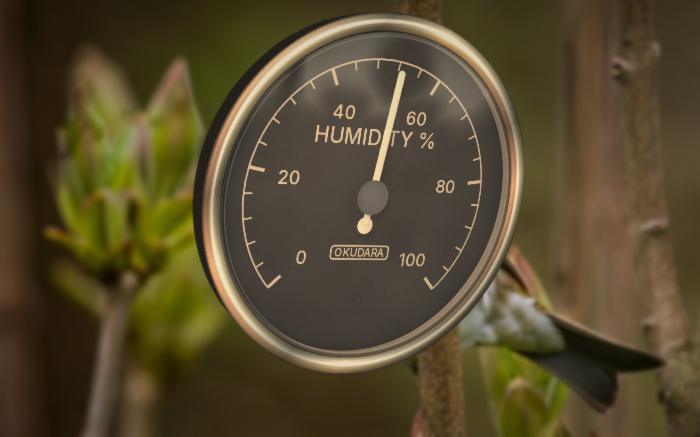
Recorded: 52 (%)
